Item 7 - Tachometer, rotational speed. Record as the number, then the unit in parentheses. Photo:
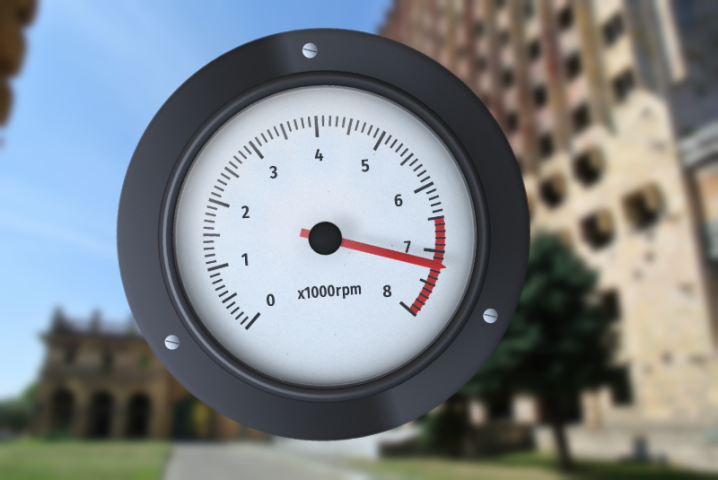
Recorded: 7200 (rpm)
